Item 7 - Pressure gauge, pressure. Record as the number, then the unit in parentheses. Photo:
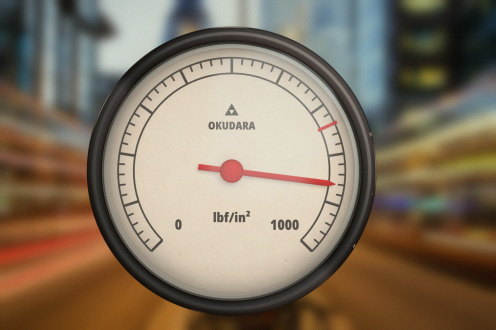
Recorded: 860 (psi)
